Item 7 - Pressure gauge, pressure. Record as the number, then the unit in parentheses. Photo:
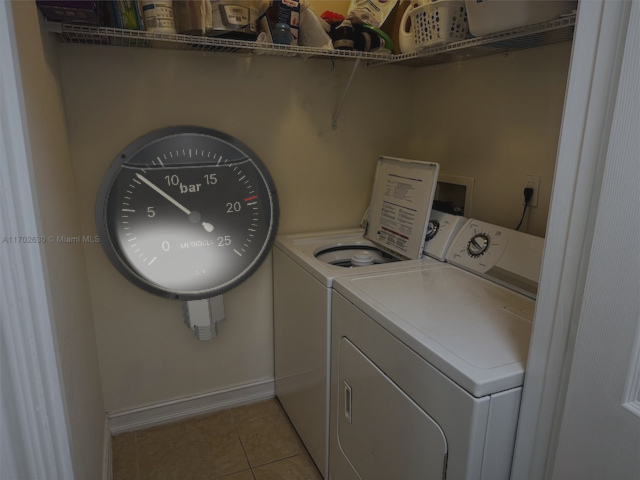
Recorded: 8 (bar)
